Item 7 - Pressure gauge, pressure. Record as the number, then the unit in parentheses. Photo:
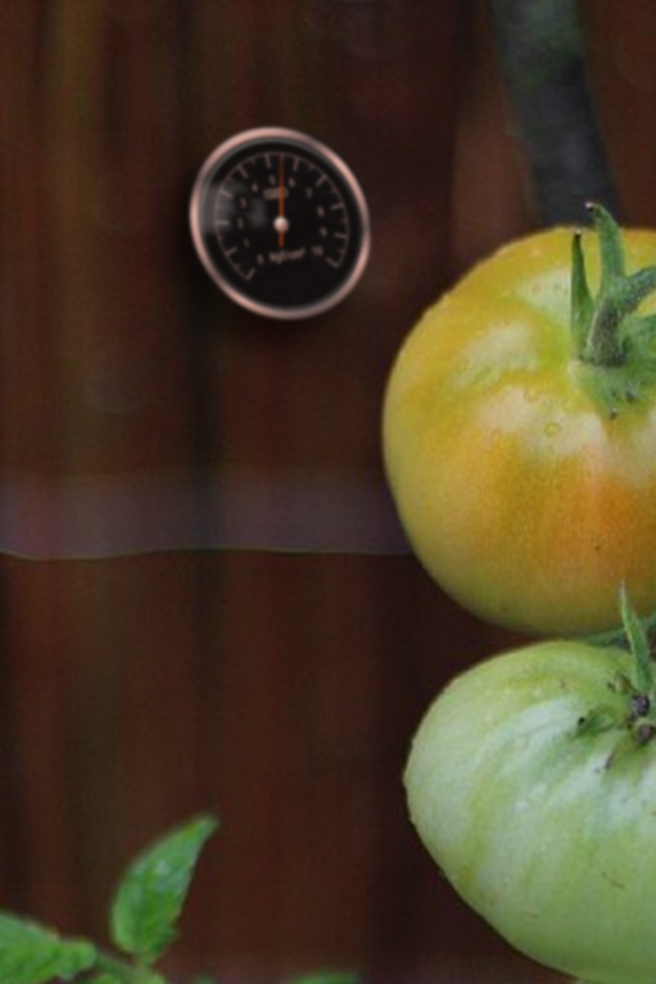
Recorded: 5.5 (kg/cm²)
